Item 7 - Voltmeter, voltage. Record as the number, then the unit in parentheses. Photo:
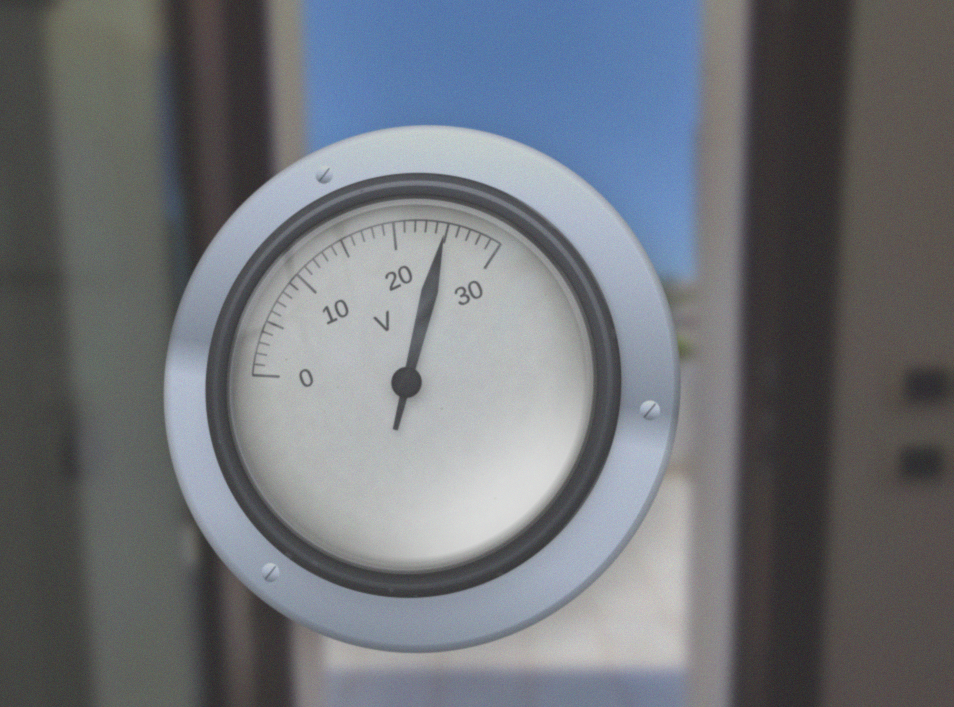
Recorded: 25 (V)
